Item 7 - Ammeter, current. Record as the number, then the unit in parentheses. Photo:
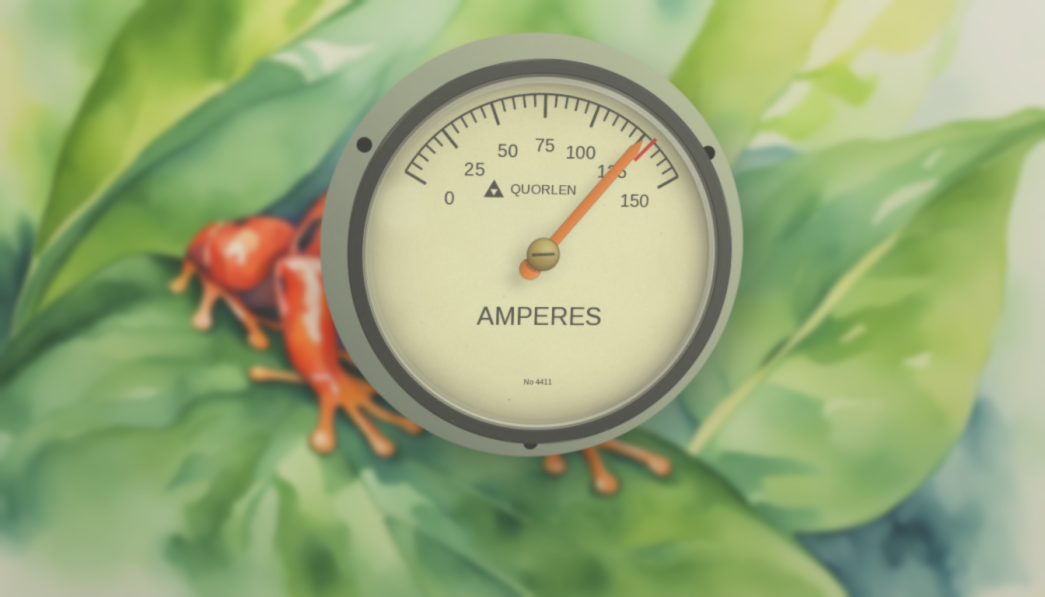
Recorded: 125 (A)
